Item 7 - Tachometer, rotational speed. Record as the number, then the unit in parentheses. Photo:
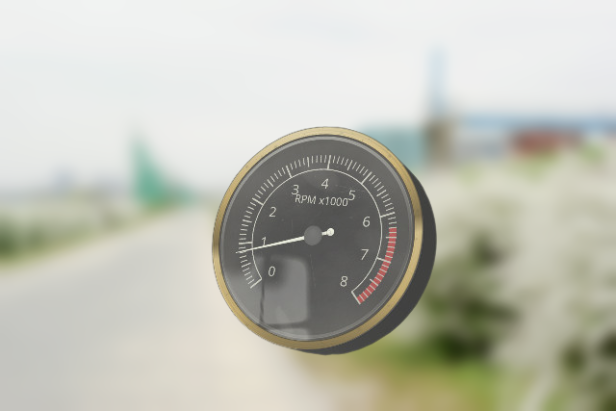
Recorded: 800 (rpm)
